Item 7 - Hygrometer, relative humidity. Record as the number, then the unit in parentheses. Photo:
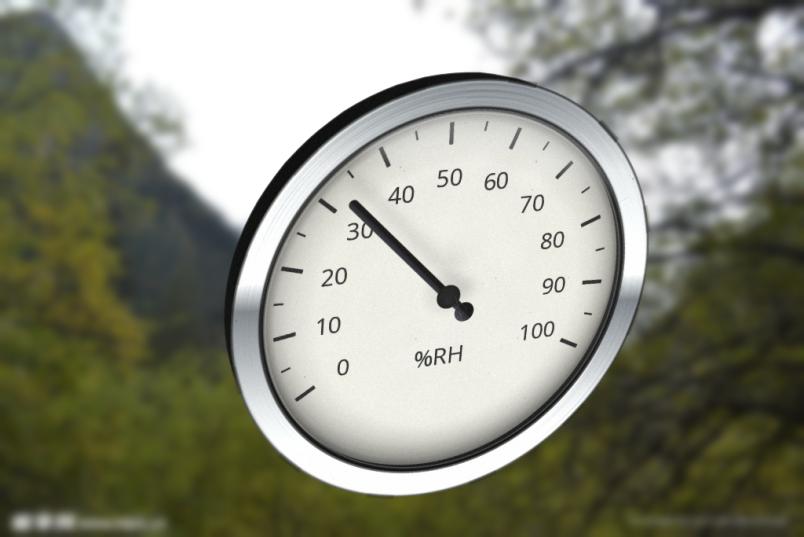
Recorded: 32.5 (%)
